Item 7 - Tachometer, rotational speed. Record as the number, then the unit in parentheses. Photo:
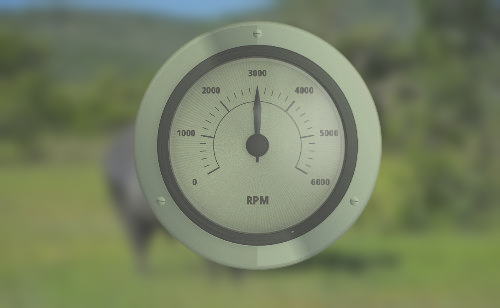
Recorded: 3000 (rpm)
